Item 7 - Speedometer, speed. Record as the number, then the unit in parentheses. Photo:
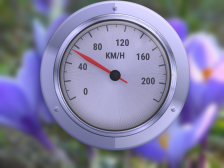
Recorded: 55 (km/h)
